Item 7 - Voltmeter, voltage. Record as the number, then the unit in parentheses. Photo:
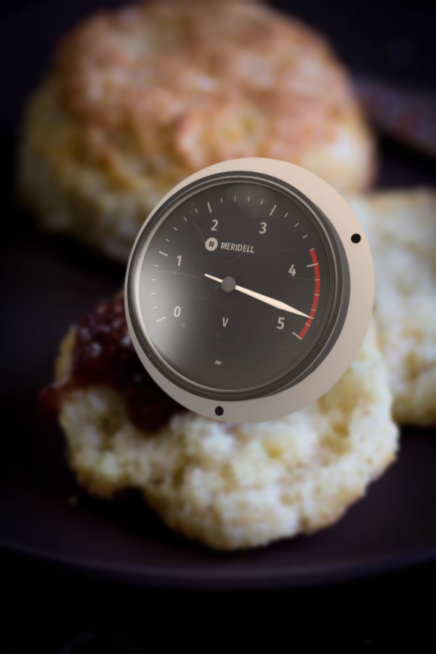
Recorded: 4.7 (V)
